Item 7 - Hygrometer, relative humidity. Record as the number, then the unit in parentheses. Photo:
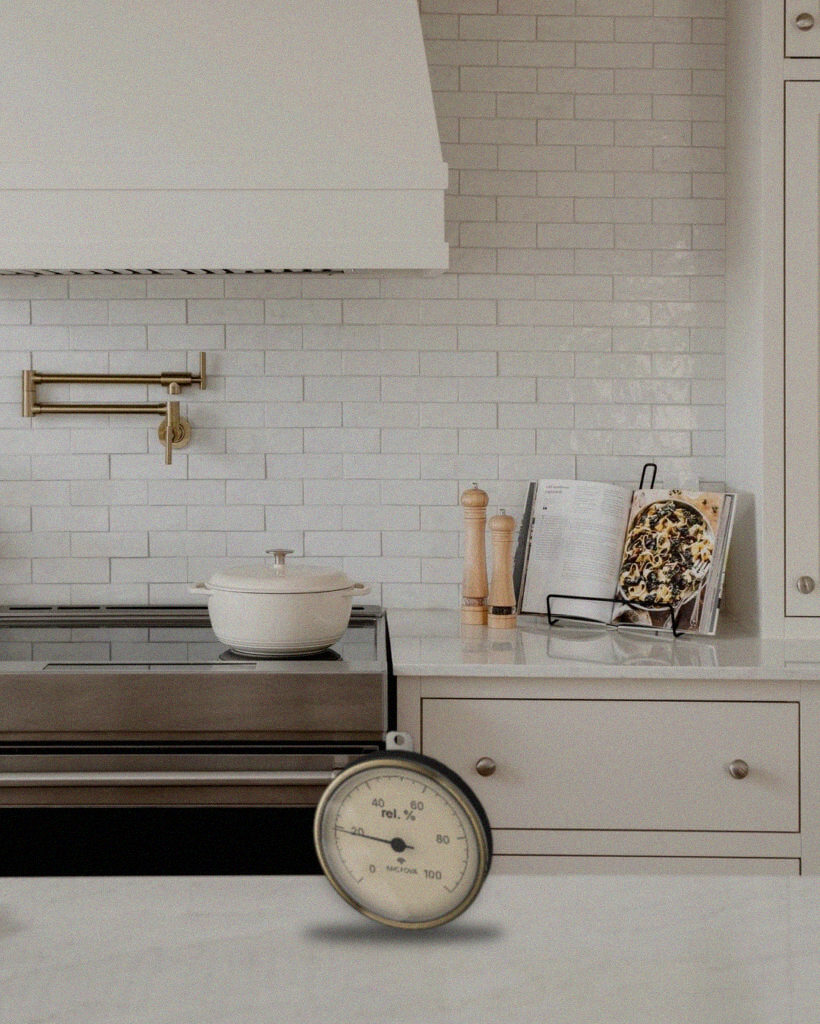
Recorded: 20 (%)
